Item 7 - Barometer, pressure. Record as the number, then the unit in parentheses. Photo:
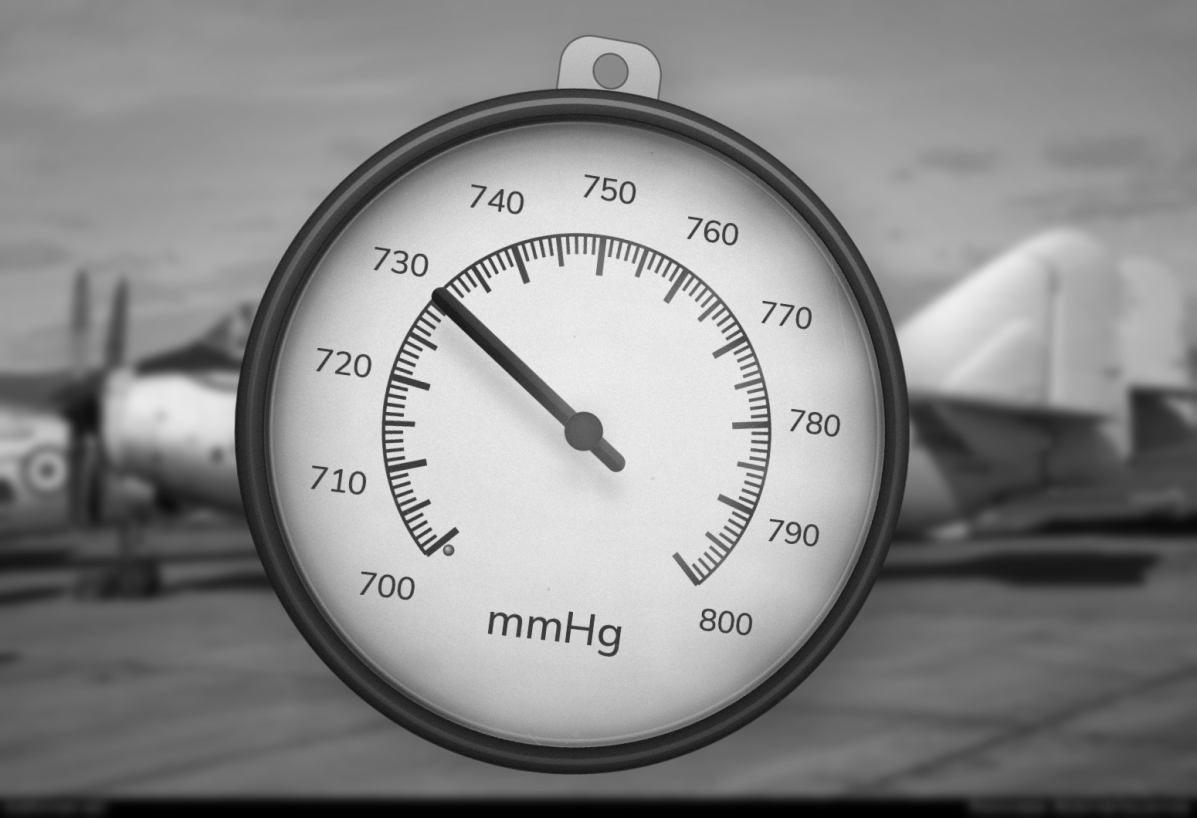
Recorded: 730 (mmHg)
